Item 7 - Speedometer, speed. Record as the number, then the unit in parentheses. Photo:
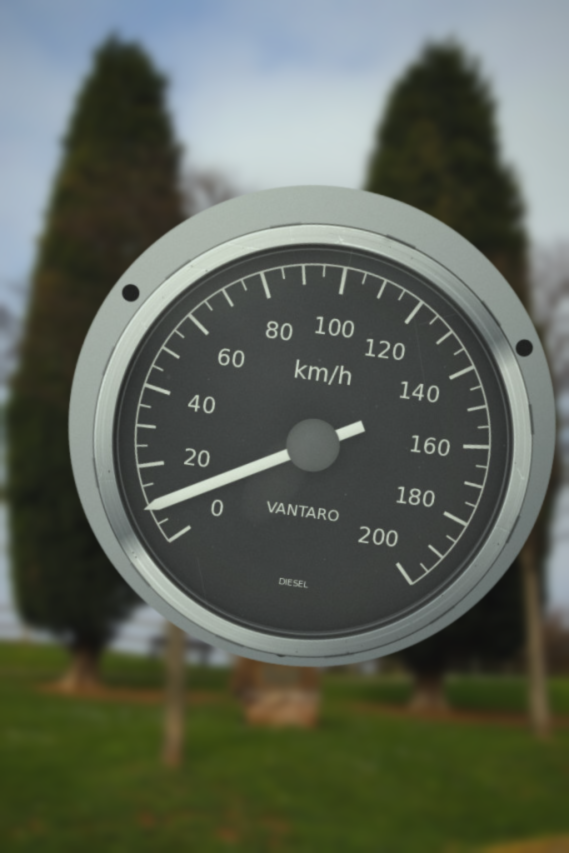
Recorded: 10 (km/h)
